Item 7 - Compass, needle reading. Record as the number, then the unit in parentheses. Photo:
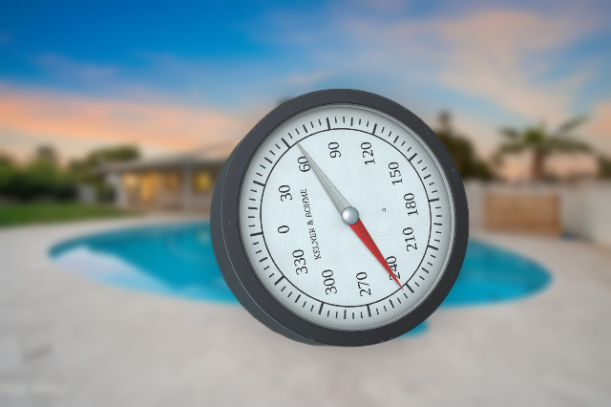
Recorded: 245 (°)
